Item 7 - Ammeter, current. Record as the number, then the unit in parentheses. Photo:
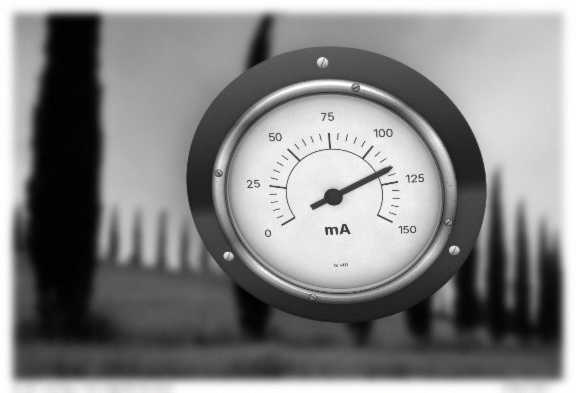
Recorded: 115 (mA)
